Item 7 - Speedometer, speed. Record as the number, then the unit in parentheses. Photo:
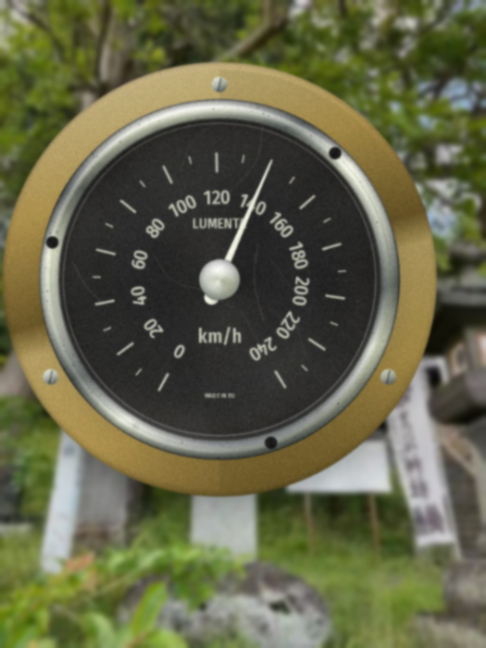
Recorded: 140 (km/h)
